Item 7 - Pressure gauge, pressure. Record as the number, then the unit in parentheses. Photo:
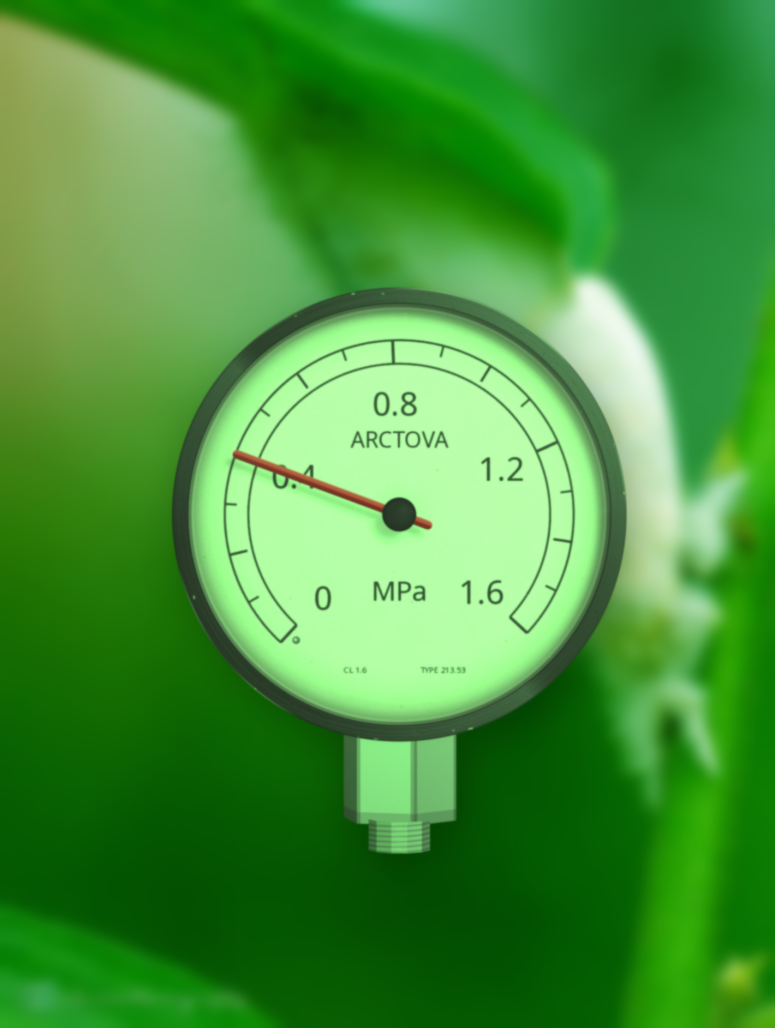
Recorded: 0.4 (MPa)
